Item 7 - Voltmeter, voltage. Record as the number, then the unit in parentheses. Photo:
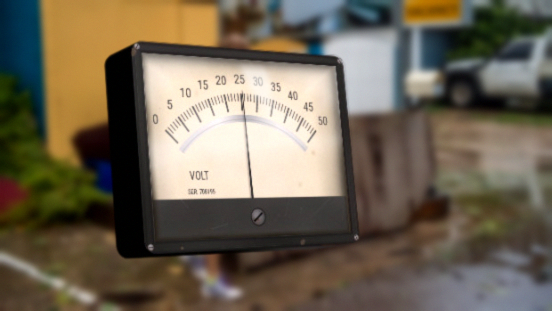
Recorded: 25 (V)
